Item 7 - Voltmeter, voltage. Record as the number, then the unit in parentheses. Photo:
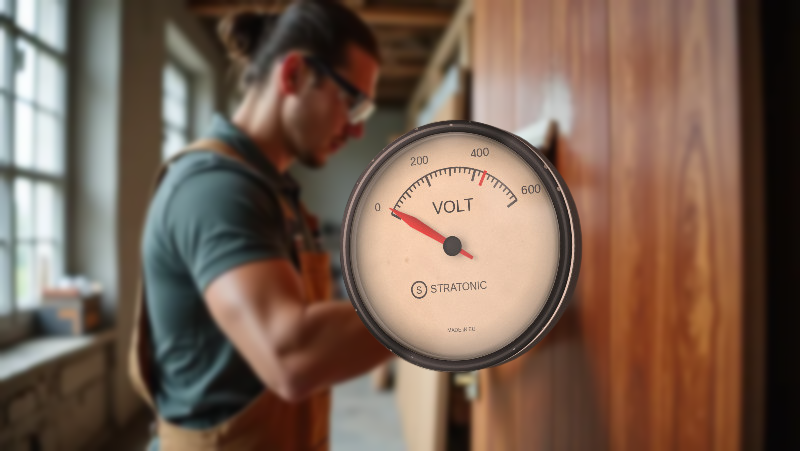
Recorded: 20 (V)
